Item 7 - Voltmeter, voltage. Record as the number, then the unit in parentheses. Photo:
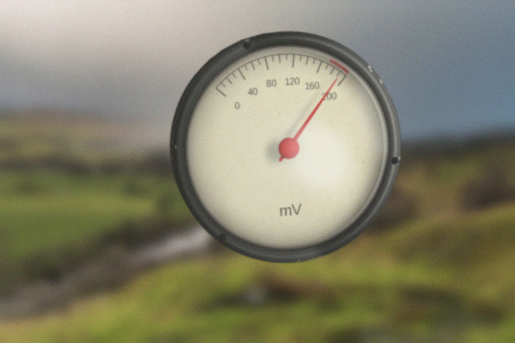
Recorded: 190 (mV)
